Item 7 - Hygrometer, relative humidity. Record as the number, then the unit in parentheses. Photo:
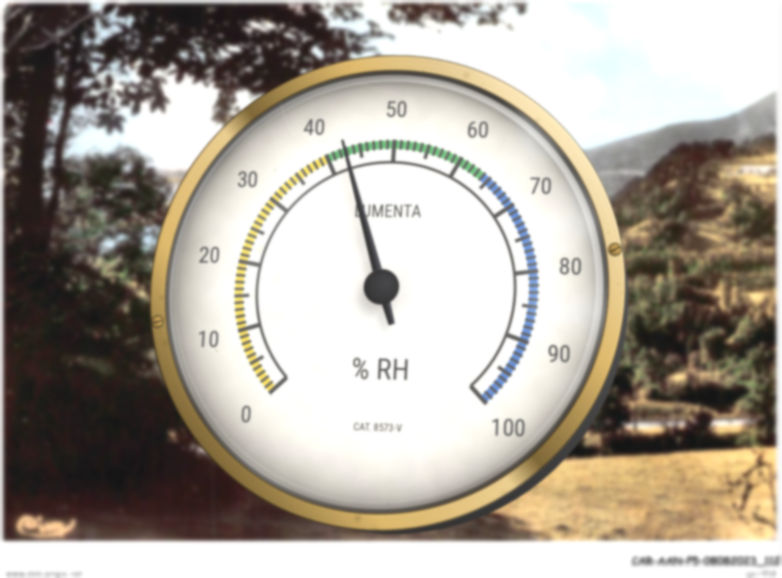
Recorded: 43 (%)
